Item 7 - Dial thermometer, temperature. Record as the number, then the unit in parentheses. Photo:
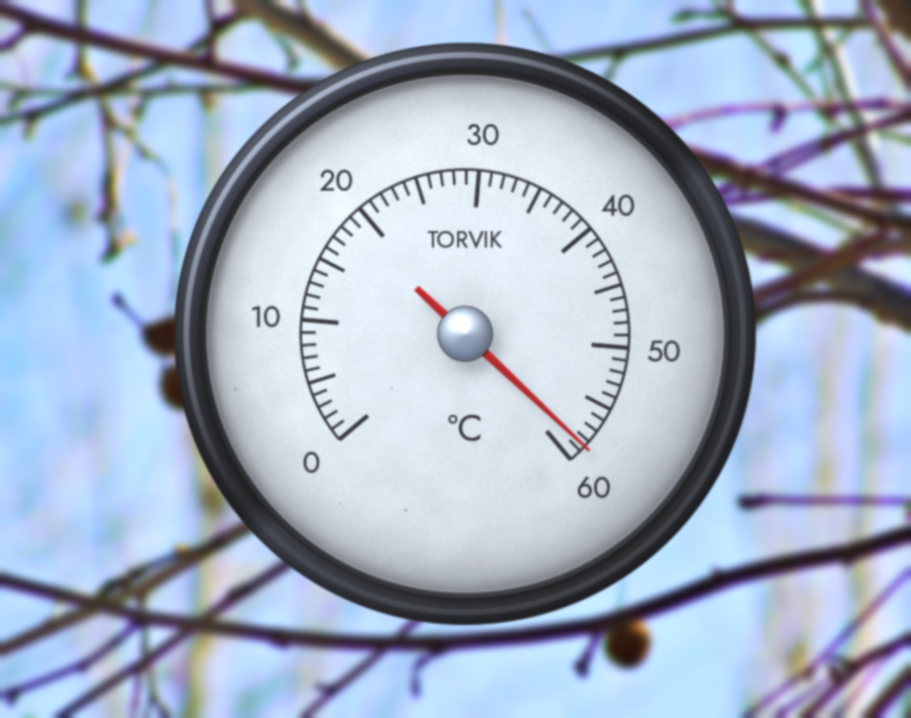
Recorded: 58.5 (°C)
